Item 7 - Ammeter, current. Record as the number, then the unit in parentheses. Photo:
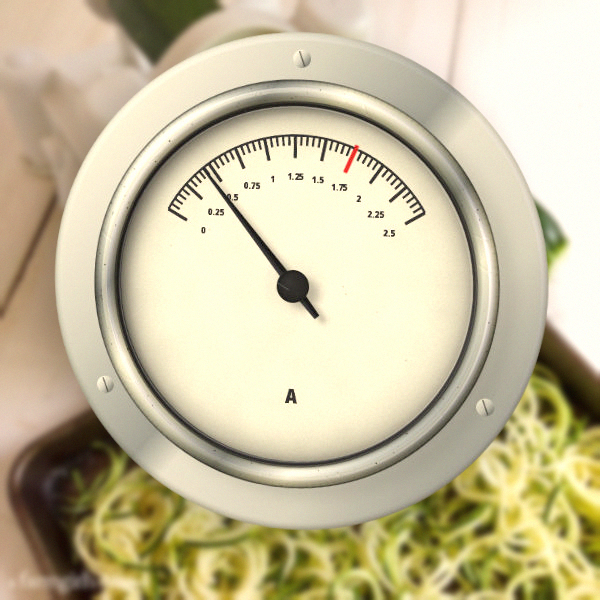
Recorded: 0.45 (A)
